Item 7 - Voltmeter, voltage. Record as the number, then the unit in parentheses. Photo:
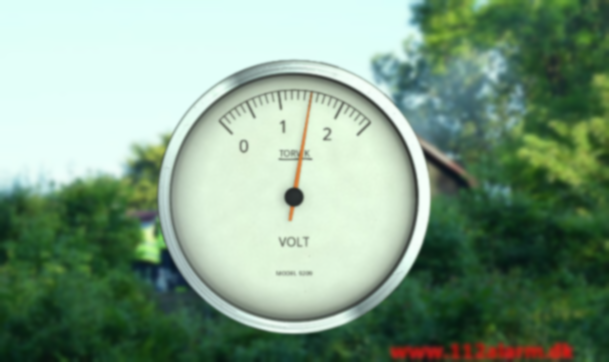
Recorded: 1.5 (V)
